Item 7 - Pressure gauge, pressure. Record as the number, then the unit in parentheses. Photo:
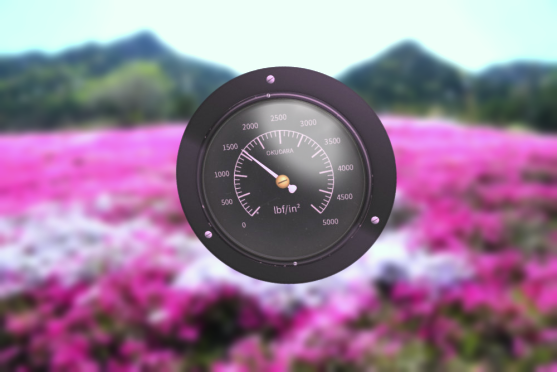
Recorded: 1600 (psi)
